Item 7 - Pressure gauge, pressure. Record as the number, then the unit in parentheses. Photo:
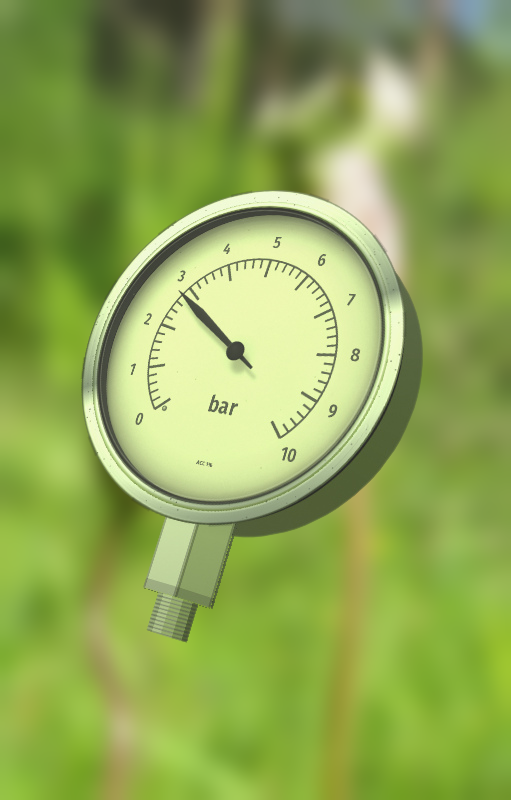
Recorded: 2.8 (bar)
